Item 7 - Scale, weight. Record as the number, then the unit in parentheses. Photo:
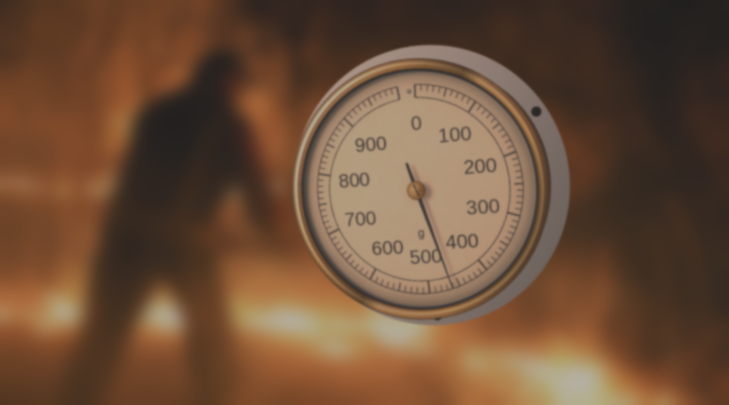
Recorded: 460 (g)
